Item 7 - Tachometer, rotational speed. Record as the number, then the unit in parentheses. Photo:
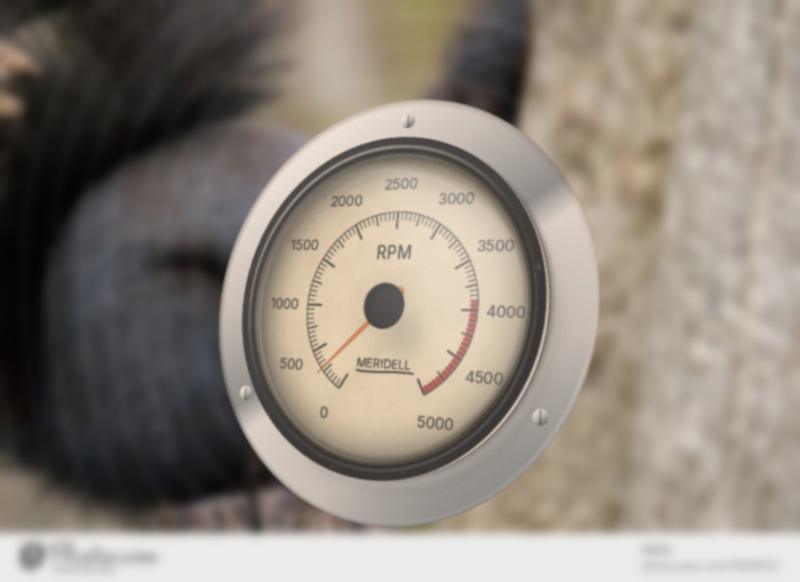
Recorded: 250 (rpm)
